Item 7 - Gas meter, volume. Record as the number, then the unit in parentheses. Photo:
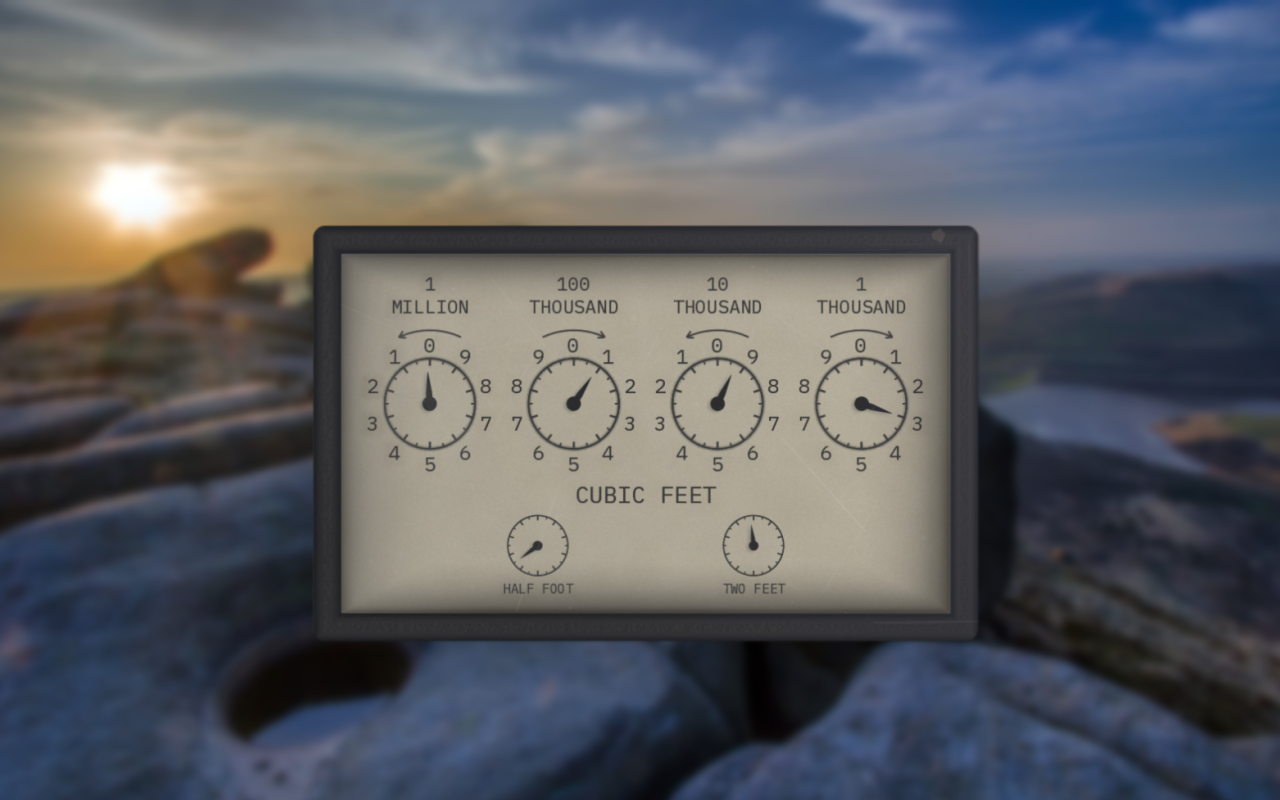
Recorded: 9300 (ft³)
